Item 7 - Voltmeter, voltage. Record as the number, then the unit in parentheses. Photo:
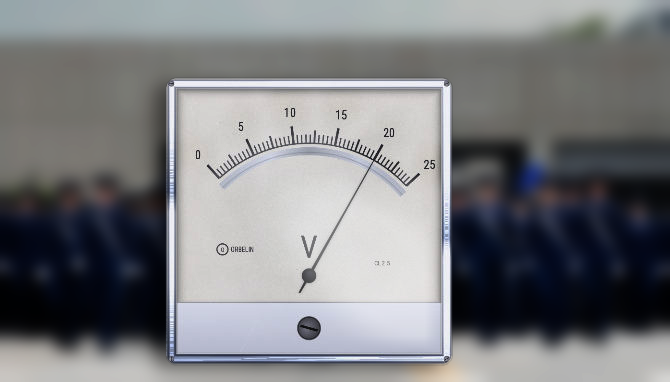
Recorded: 20 (V)
